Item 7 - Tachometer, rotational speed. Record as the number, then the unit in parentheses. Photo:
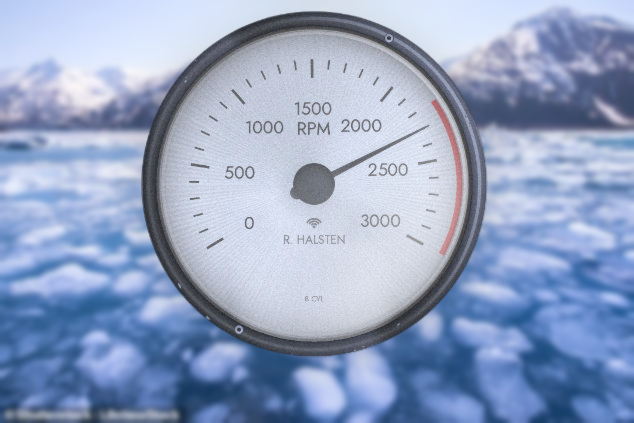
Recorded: 2300 (rpm)
